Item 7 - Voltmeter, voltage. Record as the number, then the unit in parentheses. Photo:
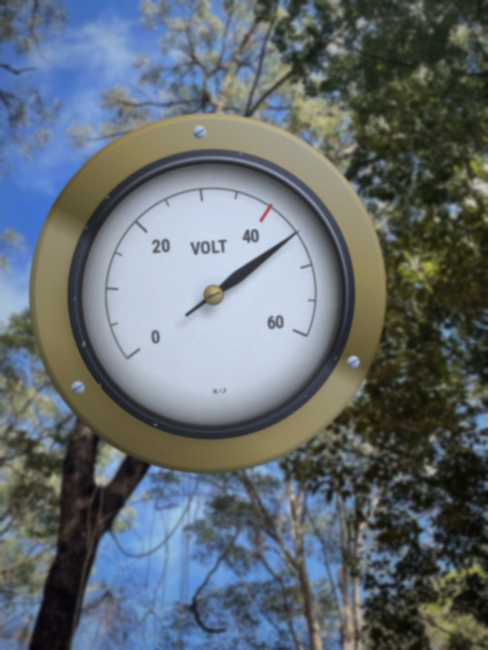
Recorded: 45 (V)
